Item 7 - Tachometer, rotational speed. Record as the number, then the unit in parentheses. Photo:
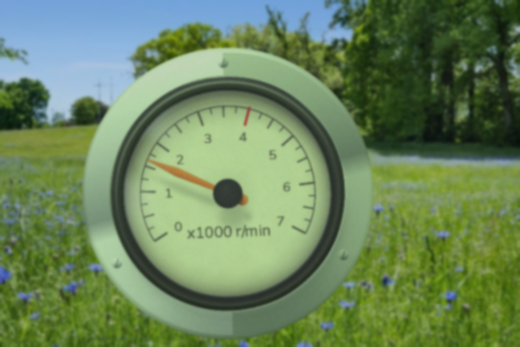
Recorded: 1625 (rpm)
